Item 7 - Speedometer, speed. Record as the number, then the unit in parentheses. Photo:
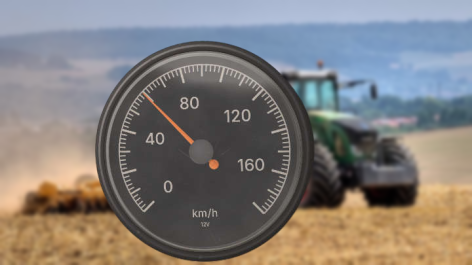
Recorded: 60 (km/h)
